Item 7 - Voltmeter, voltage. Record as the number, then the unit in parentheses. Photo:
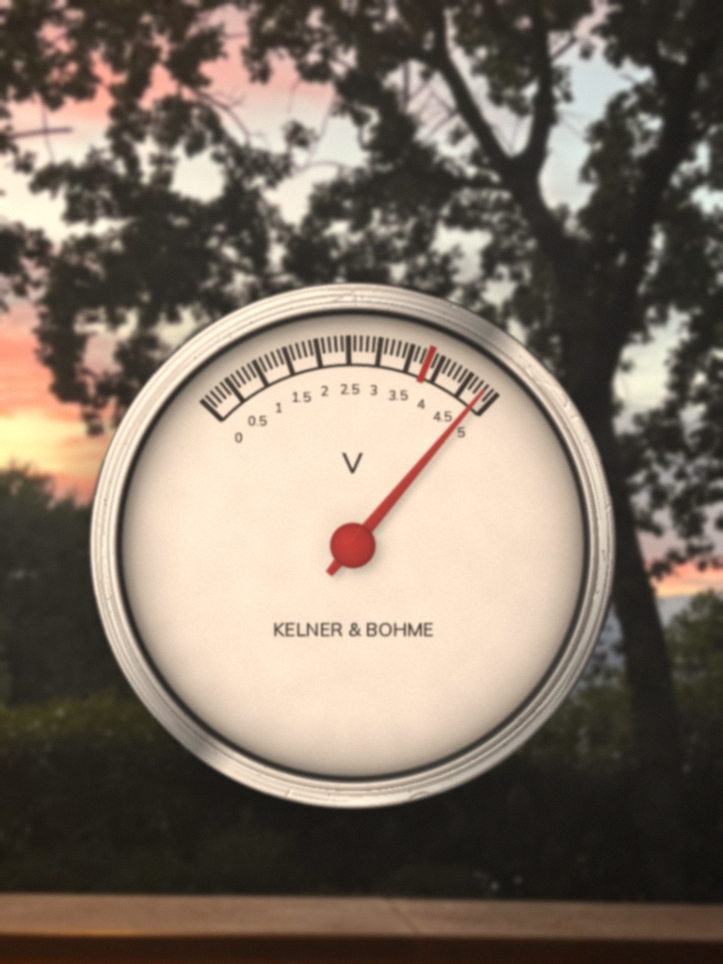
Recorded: 4.8 (V)
